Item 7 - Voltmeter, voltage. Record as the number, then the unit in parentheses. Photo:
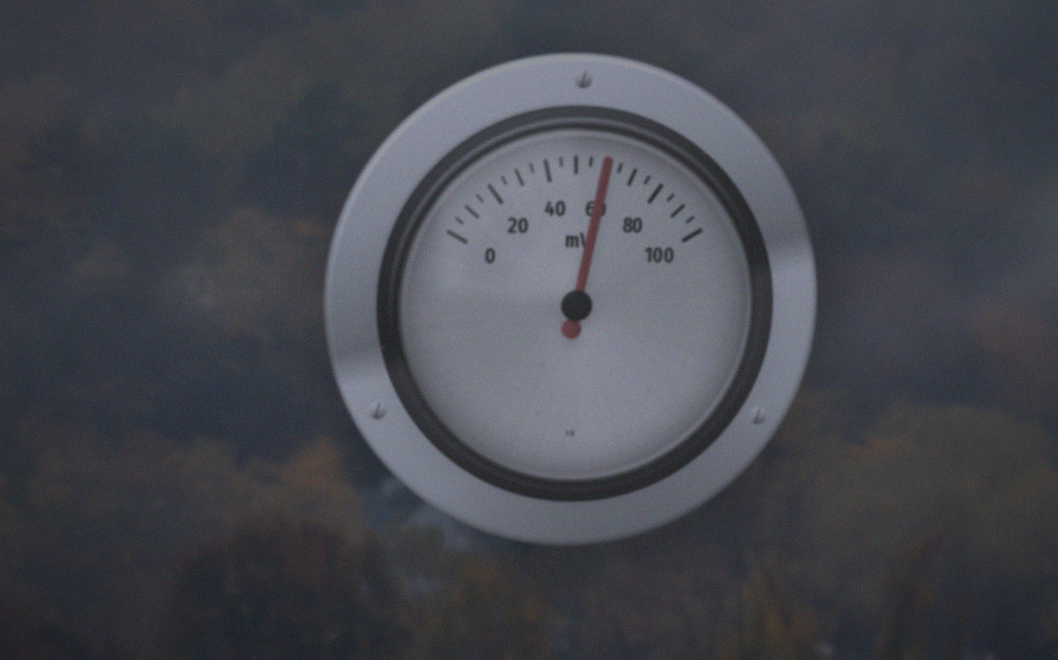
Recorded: 60 (mV)
